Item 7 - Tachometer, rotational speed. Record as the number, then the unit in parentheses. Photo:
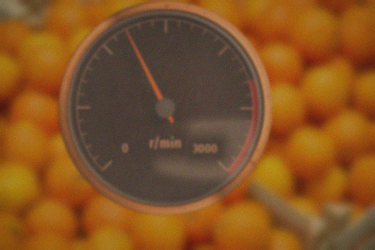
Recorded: 1200 (rpm)
